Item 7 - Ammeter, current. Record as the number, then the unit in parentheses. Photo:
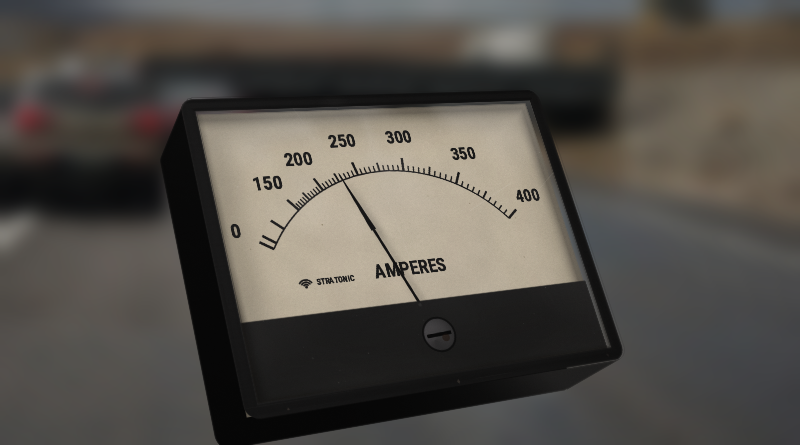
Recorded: 225 (A)
